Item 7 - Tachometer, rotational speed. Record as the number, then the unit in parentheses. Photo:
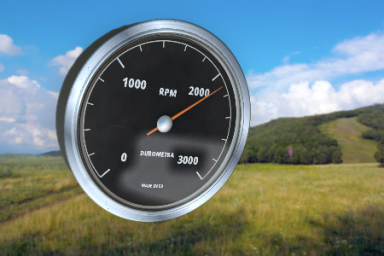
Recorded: 2100 (rpm)
